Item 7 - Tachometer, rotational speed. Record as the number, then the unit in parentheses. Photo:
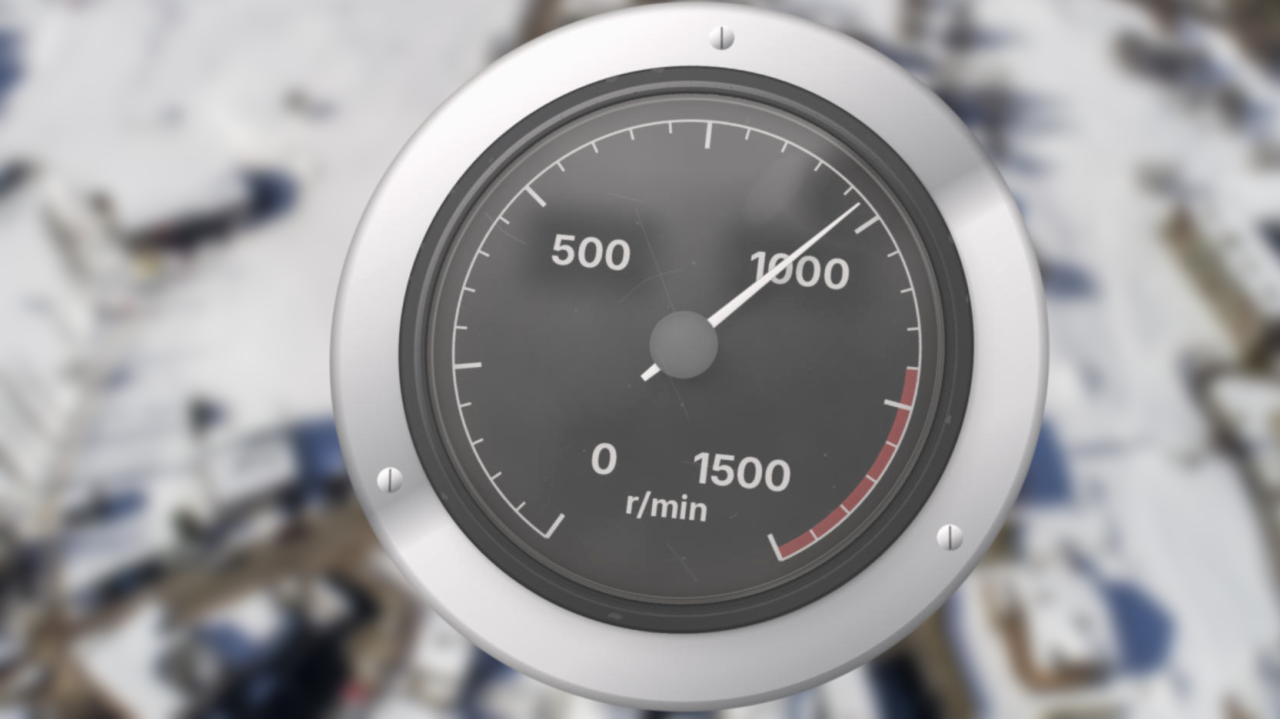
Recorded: 975 (rpm)
